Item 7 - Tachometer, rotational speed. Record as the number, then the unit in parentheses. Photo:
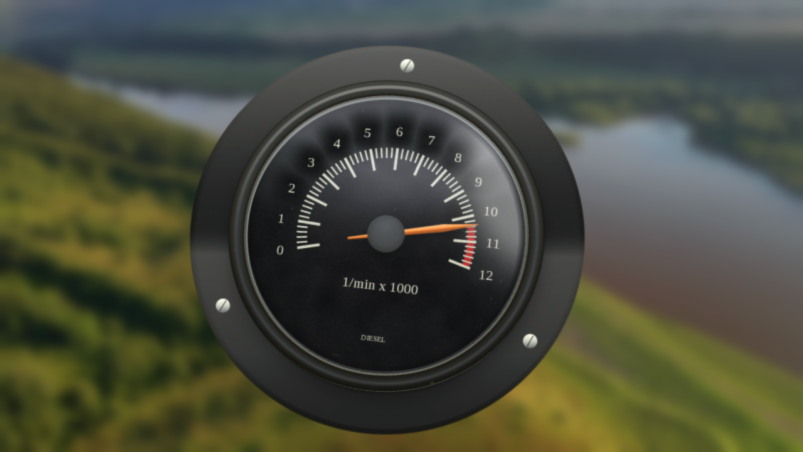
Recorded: 10400 (rpm)
